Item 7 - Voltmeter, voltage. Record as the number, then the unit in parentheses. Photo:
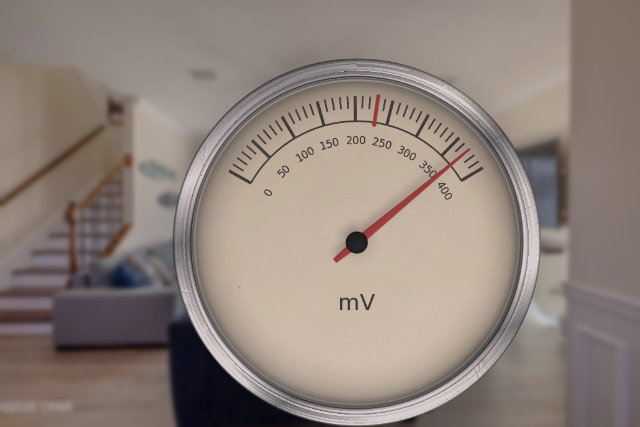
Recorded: 370 (mV)
